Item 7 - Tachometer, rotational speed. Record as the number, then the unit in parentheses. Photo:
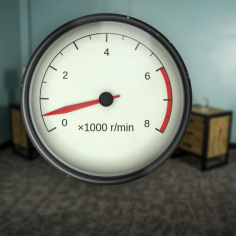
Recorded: 500 (rpm)
